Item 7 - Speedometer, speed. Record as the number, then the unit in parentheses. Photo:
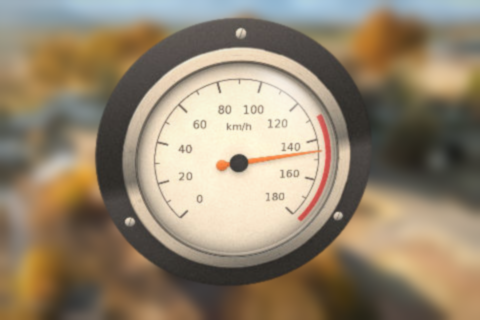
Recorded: 145 (km/h)
